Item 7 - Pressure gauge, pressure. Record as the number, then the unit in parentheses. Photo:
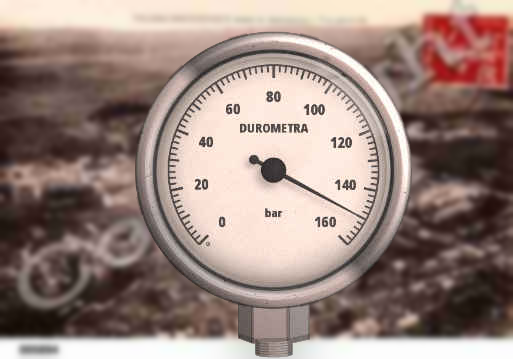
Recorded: 150 (bar)
